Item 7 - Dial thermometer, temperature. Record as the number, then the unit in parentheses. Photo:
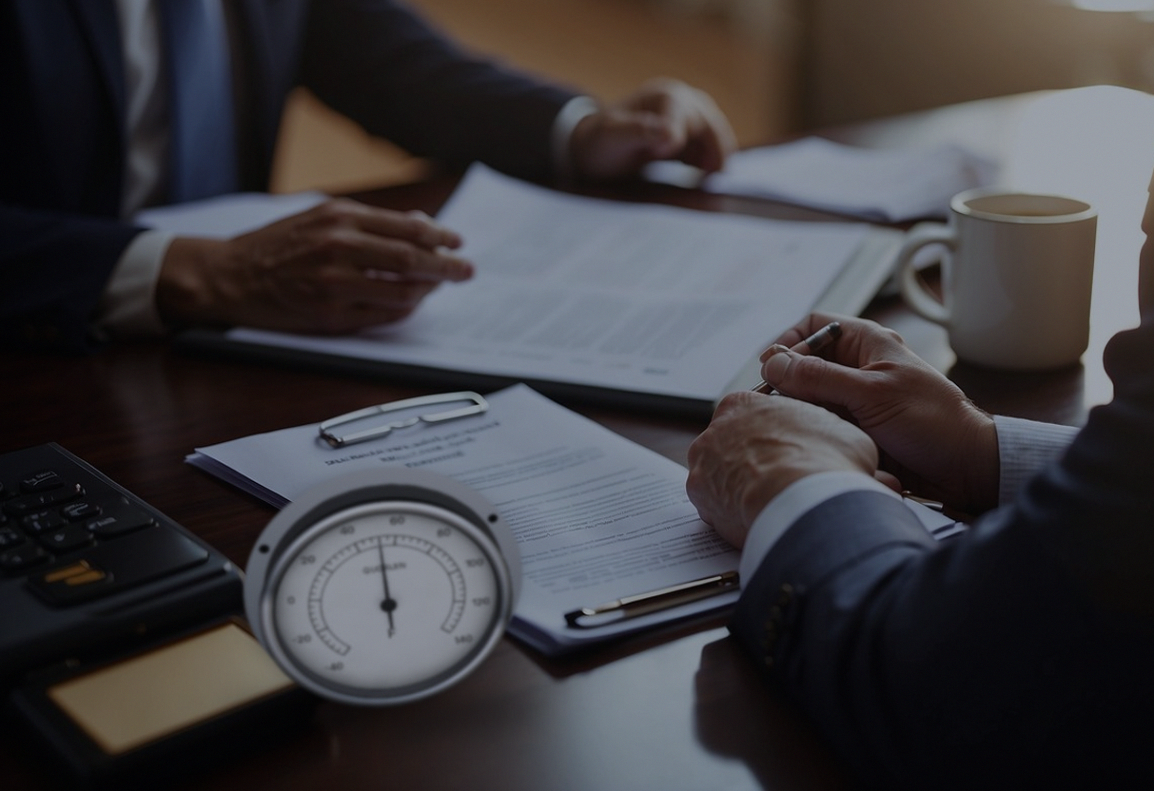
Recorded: 52 (°F)
